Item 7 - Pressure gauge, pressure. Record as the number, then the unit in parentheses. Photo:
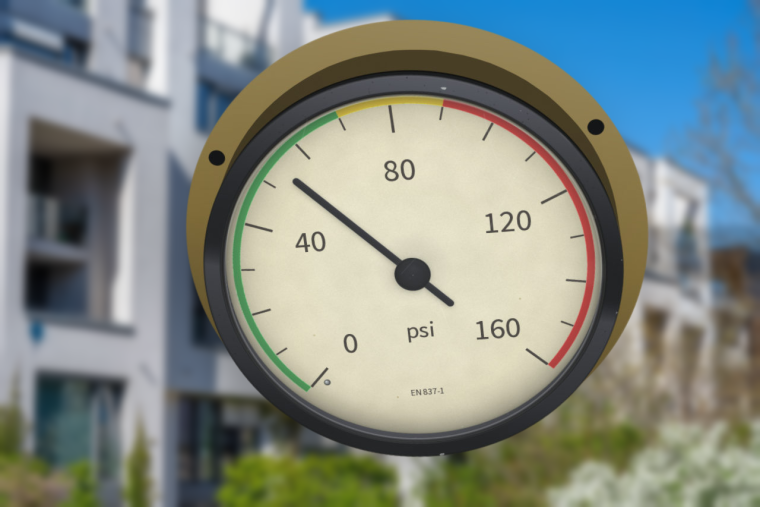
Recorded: 55 (psi)
